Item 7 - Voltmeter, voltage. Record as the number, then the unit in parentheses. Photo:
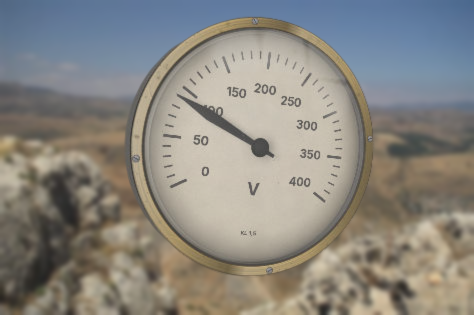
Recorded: 90 (V)
